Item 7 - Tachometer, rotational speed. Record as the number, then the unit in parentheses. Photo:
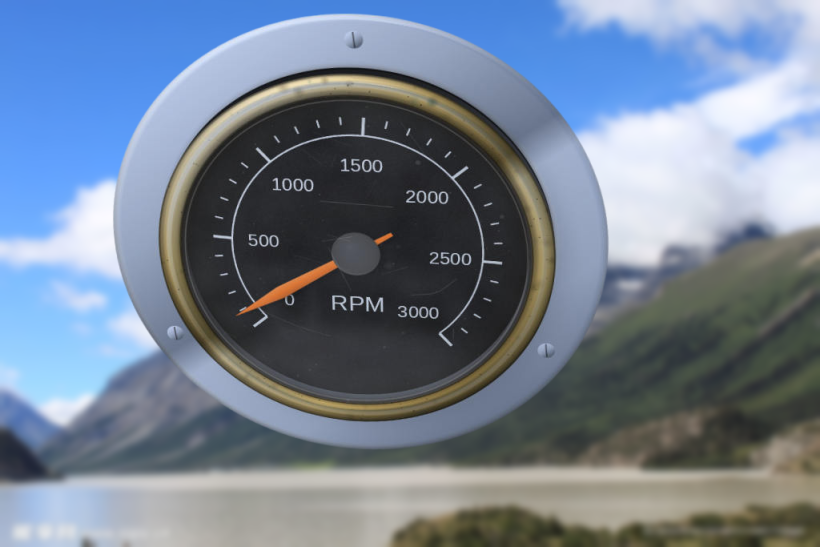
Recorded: 100 (rpm)
